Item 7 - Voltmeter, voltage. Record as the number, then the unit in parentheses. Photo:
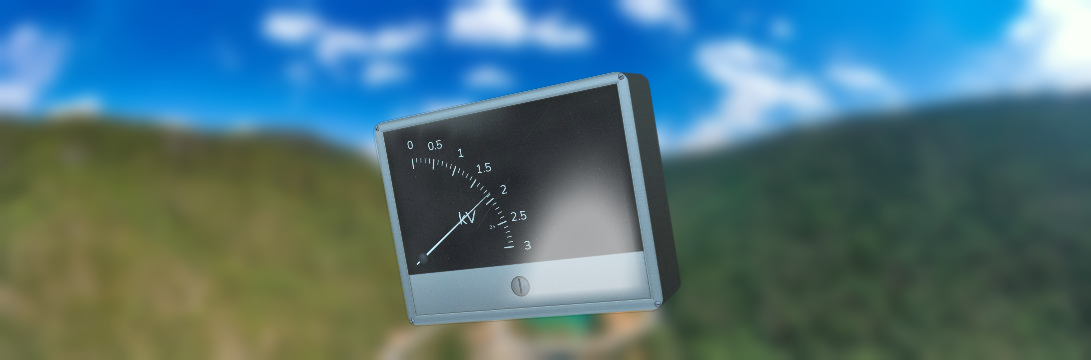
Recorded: 1.9 (kV)
